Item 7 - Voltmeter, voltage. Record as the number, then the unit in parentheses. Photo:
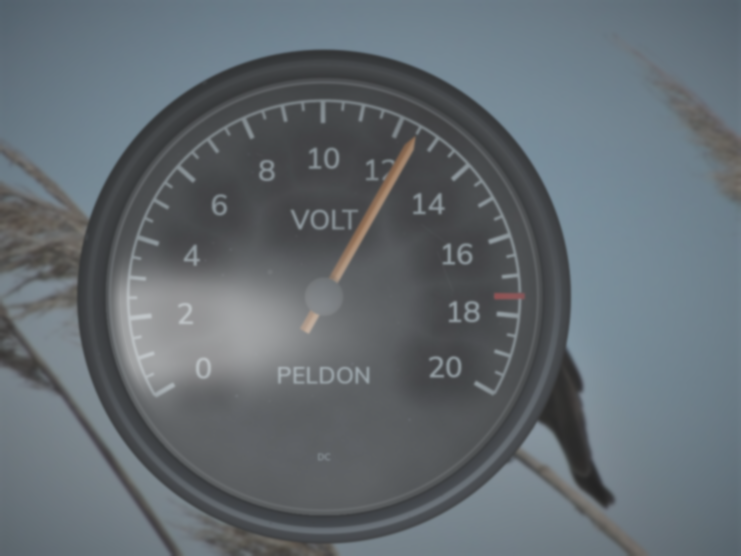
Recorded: 12.5 (V)
